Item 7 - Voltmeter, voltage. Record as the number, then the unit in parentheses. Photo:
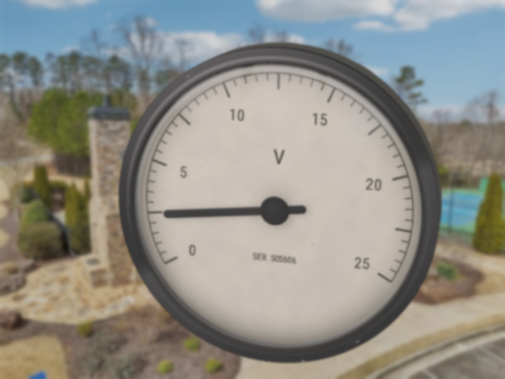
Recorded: 2.5 (V)
